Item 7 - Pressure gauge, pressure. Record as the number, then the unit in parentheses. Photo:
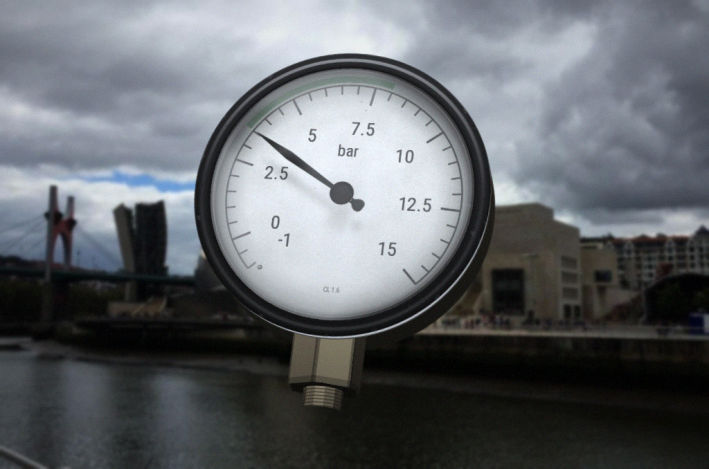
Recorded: 3.5 (bar)
